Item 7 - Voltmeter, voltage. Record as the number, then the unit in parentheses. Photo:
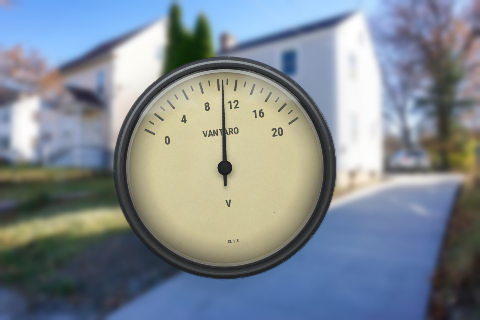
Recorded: 10.5 (V)
